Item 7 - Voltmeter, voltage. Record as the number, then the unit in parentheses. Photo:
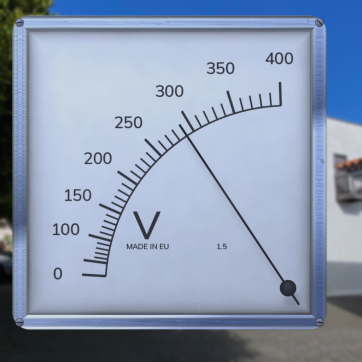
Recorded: 290 (V)
